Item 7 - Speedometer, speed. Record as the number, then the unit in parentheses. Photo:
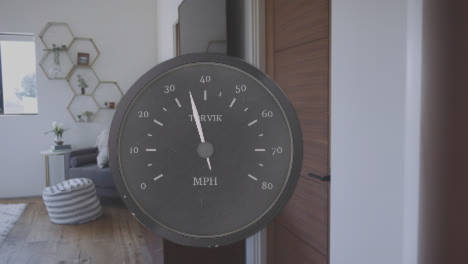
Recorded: 35 (mph)
